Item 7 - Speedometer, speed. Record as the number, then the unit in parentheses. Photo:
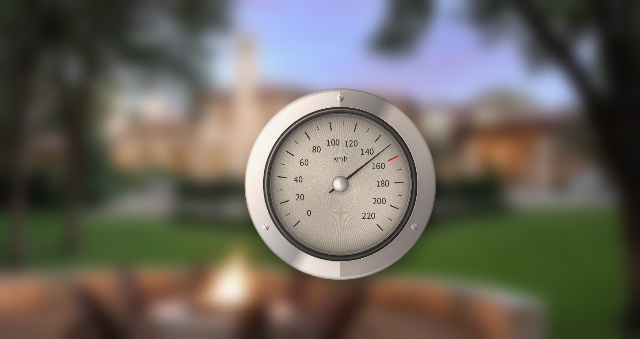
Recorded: 150 (km/h)
